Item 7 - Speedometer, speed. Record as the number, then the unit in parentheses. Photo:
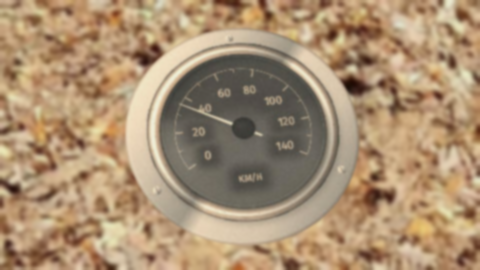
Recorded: 35 (km/h)
